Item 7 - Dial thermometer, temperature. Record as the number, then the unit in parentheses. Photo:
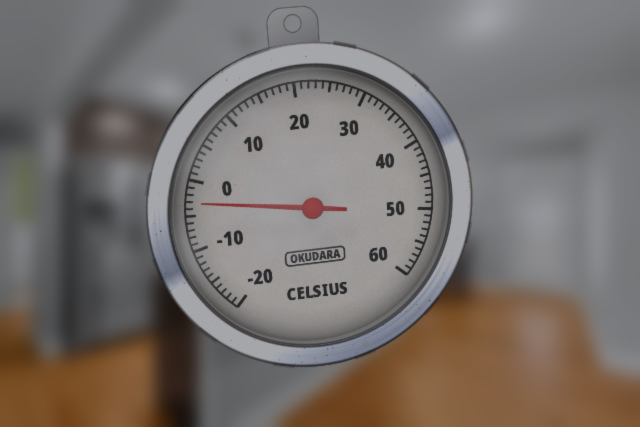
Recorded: -3 (°C)
